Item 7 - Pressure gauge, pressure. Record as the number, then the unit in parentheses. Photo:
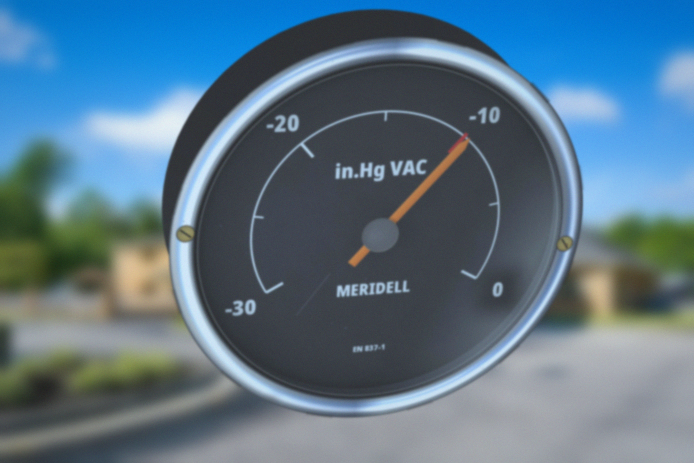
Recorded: -10 (inHg)
